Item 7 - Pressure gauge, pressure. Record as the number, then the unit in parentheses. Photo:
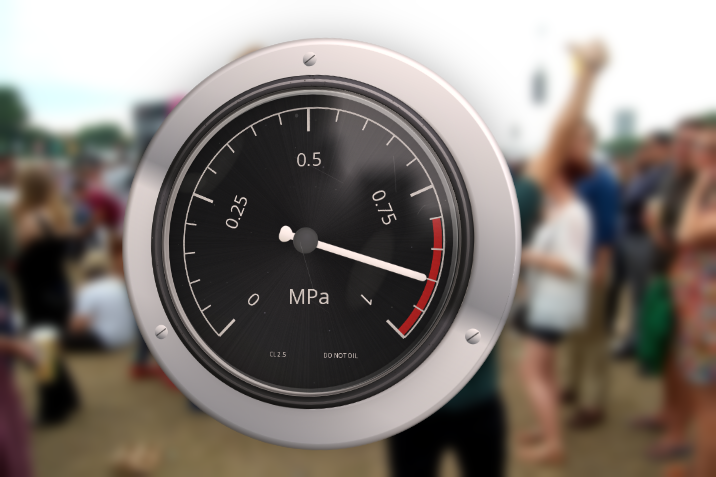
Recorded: 0.9 (MPa)
